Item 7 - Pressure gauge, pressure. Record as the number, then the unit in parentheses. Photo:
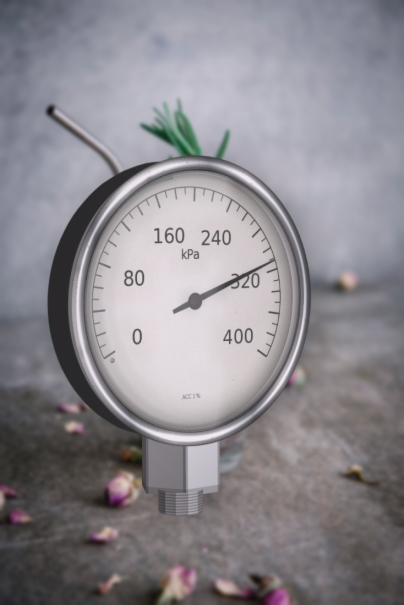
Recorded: 310 (kPa)
